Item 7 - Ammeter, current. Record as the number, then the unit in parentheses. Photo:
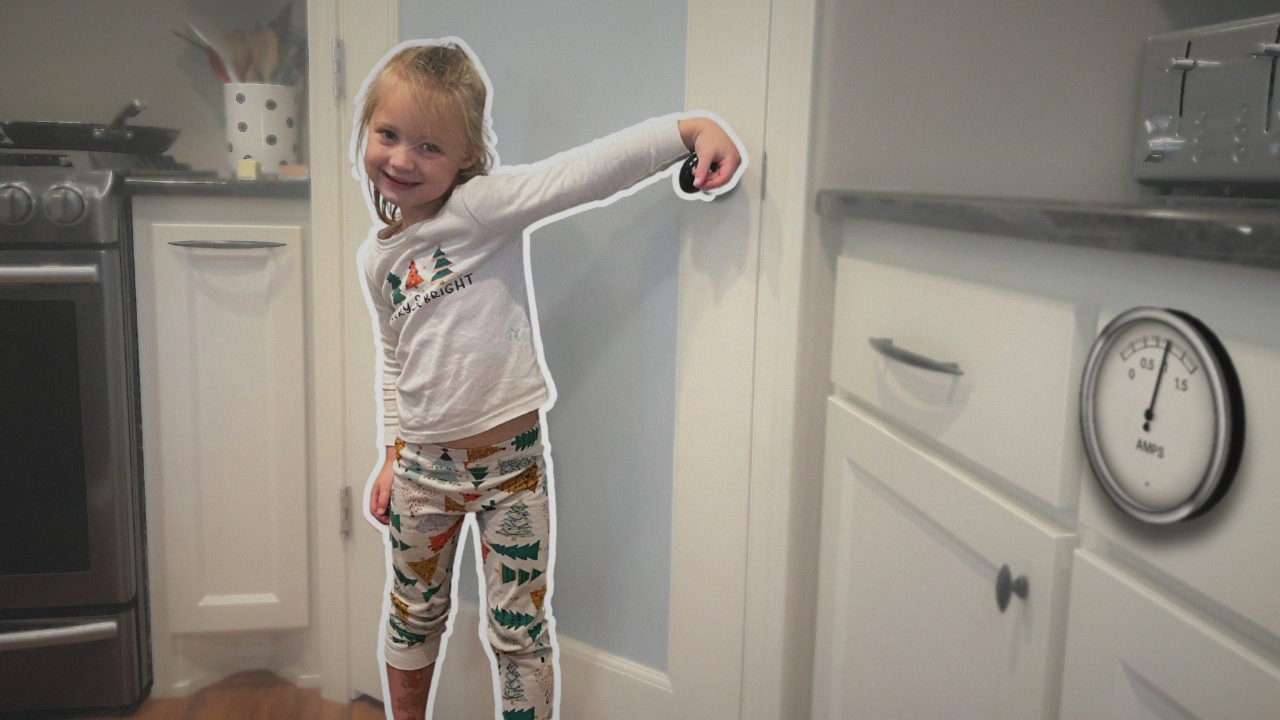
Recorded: 1 (A)
